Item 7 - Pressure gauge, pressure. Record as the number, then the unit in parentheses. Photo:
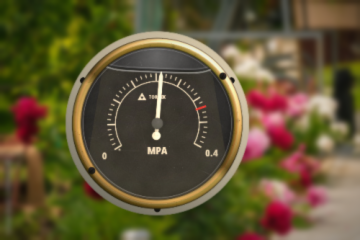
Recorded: 0.21 (MPa)
